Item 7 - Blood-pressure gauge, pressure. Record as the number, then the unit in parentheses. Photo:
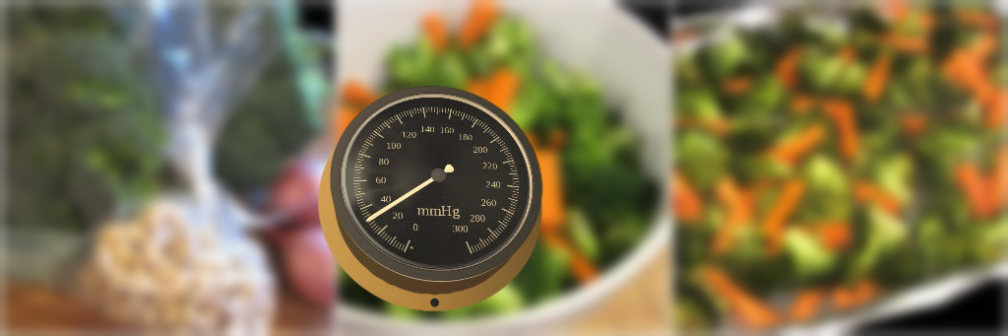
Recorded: 30 (mmHg)
